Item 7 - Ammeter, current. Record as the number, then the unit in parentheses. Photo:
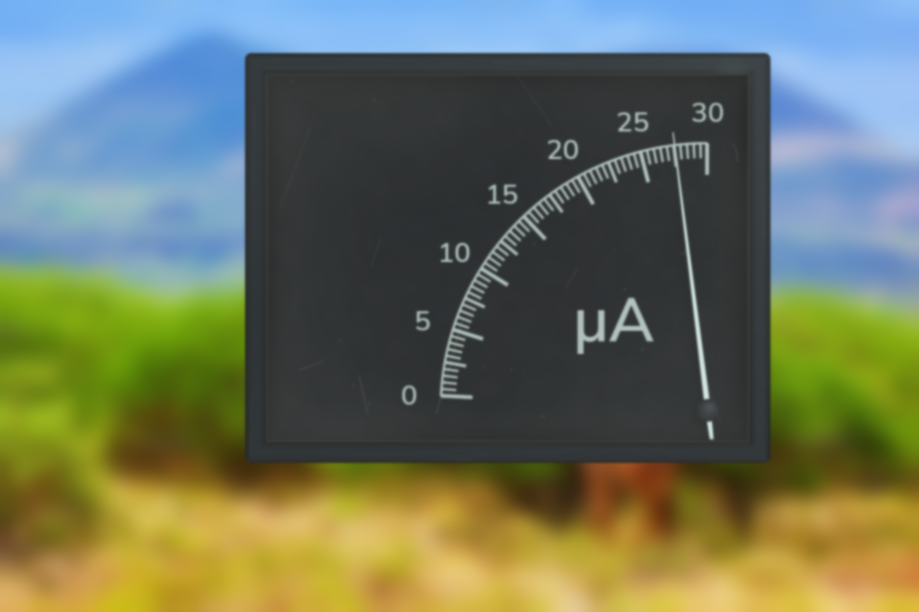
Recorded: 27.5 (µA)
